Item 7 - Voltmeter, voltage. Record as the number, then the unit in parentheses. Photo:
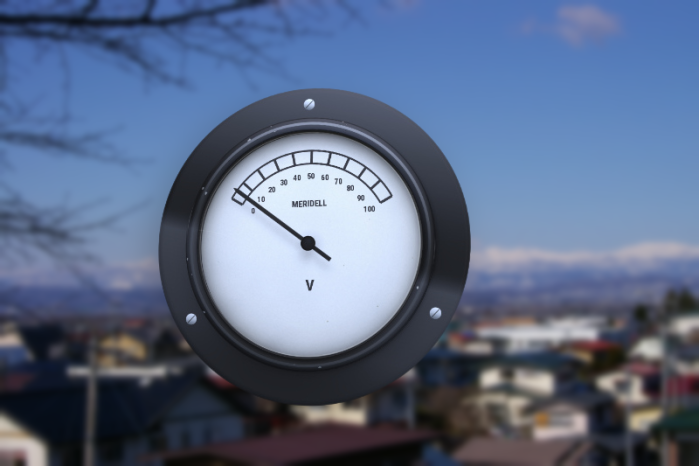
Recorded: 5 (V)
